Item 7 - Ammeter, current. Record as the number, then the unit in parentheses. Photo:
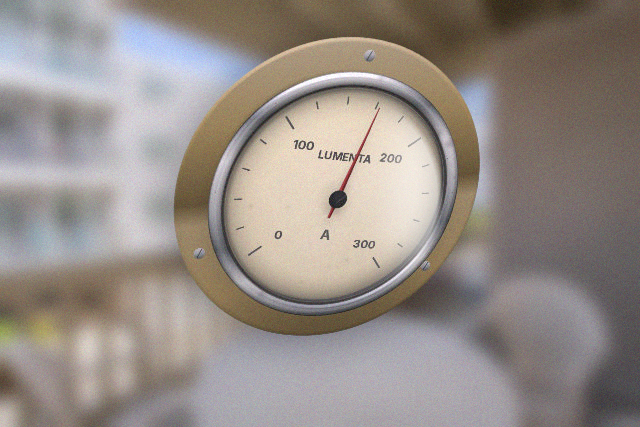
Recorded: 160 (A)
